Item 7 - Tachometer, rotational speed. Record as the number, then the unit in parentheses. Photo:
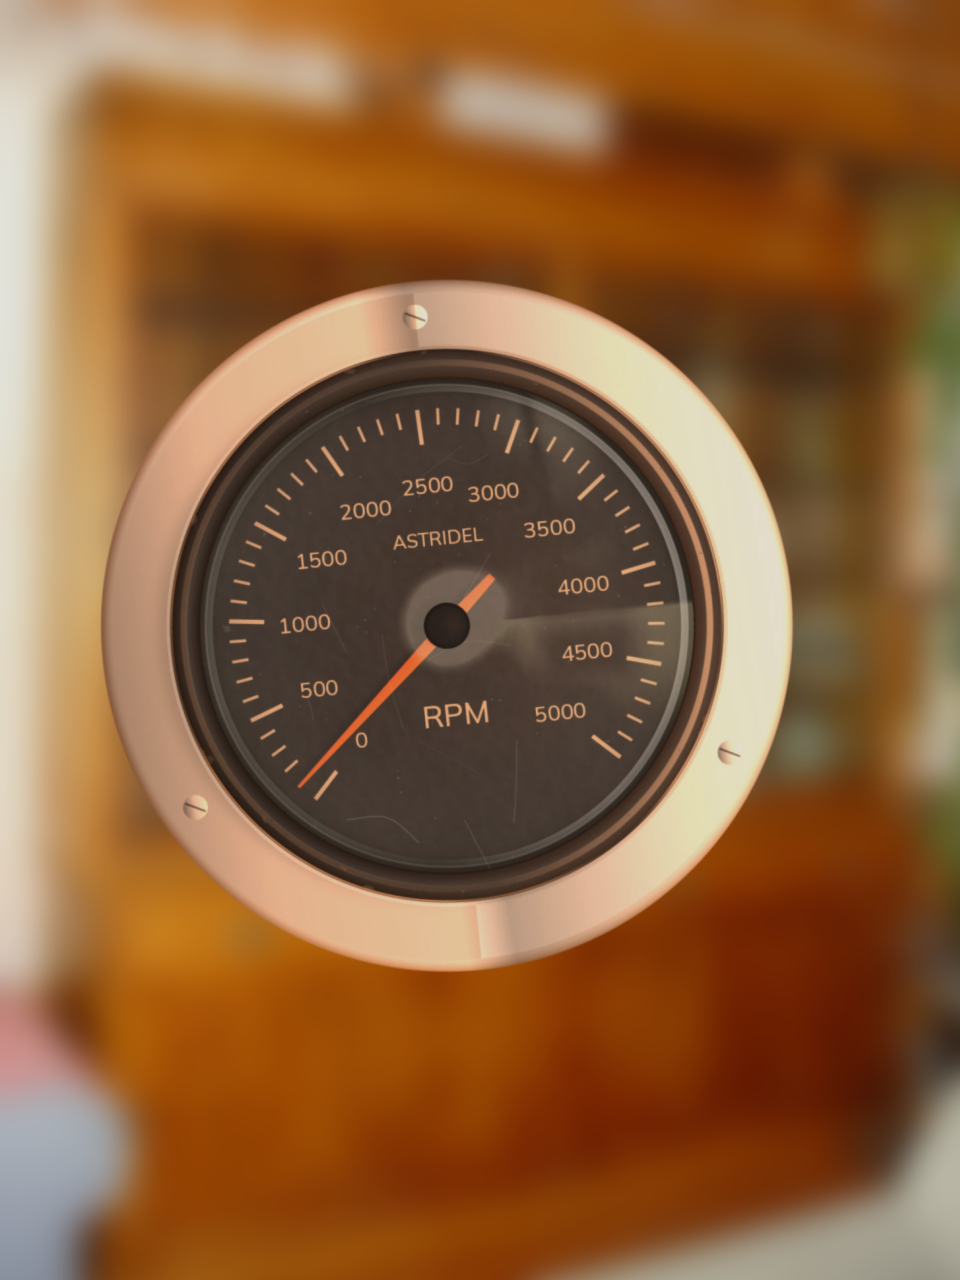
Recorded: 100 (rpm)
